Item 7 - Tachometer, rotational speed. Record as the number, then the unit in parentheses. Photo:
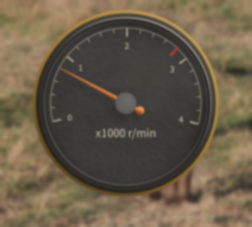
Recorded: 800 (rpm)
